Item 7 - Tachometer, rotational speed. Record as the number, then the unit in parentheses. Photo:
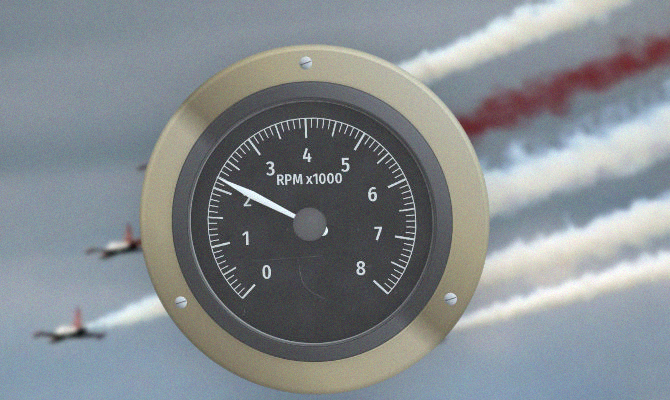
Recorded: 2200 (rpm)
